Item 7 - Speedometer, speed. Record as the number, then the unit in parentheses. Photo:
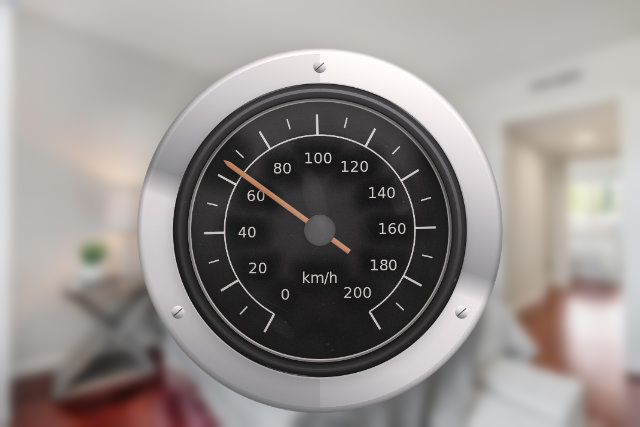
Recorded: 65 (km/h)
